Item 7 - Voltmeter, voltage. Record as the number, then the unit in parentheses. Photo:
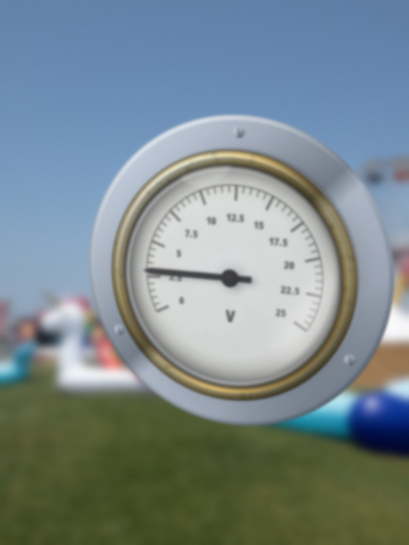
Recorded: 3 (V)
